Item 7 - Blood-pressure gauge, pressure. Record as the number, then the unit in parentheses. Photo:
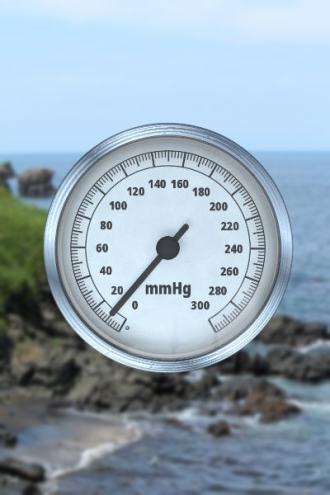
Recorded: 10 (mmHg)
